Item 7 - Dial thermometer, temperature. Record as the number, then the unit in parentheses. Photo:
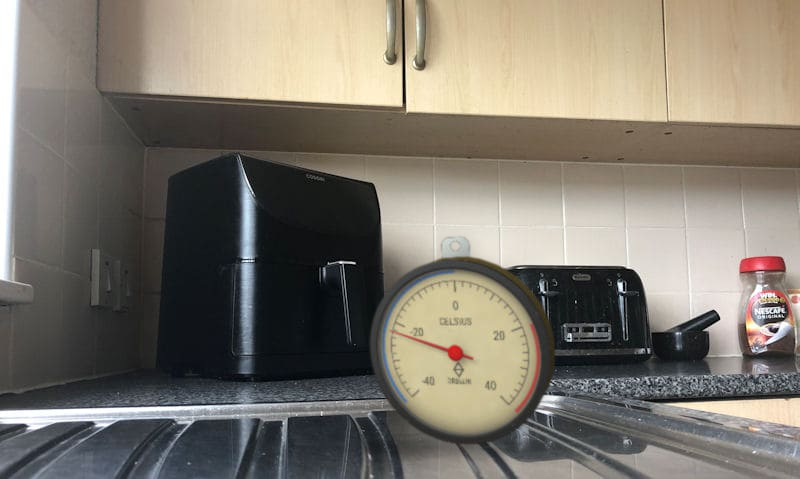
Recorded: -22 (°C)
